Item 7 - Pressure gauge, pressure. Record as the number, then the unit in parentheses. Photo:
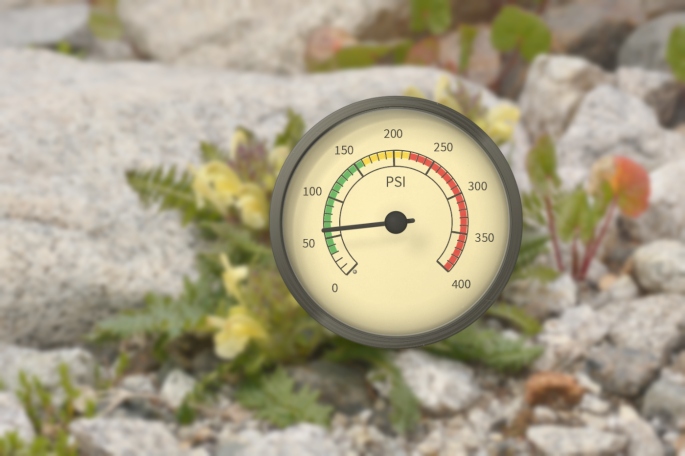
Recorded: 60 (psi)
